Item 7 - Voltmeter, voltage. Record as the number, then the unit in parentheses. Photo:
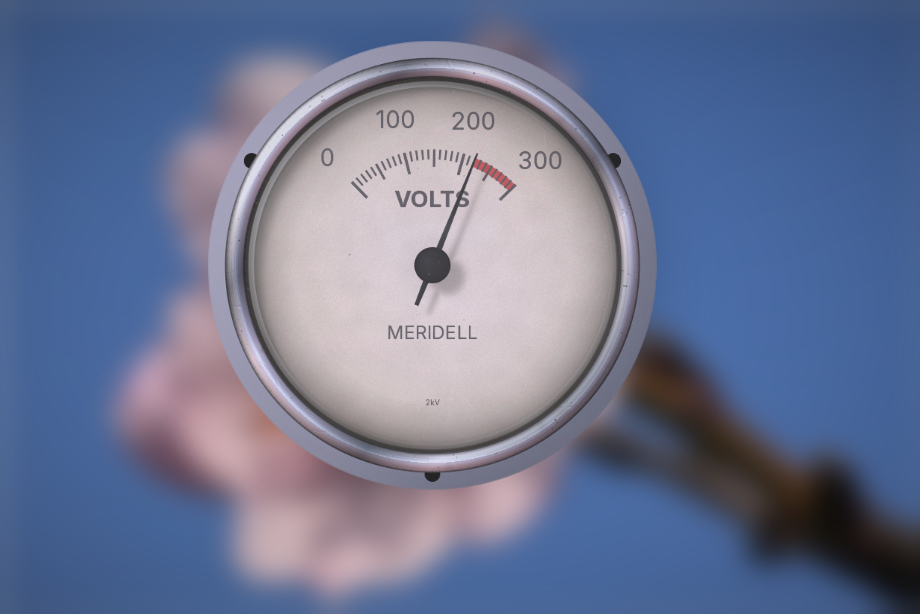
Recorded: 220 (V)
